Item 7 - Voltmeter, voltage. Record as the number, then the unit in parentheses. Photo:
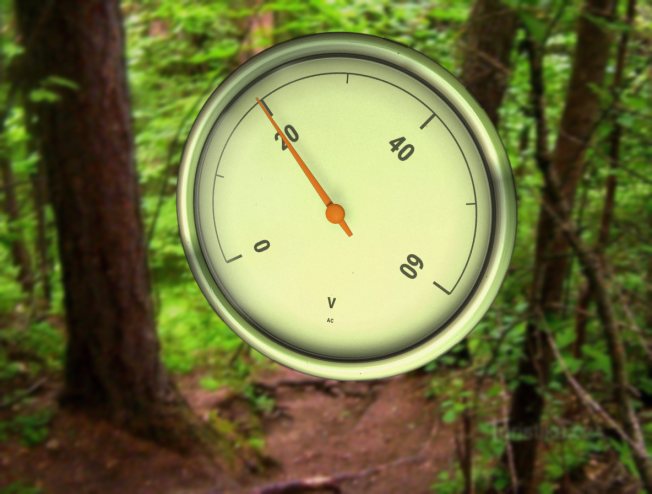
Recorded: 20 (V)
